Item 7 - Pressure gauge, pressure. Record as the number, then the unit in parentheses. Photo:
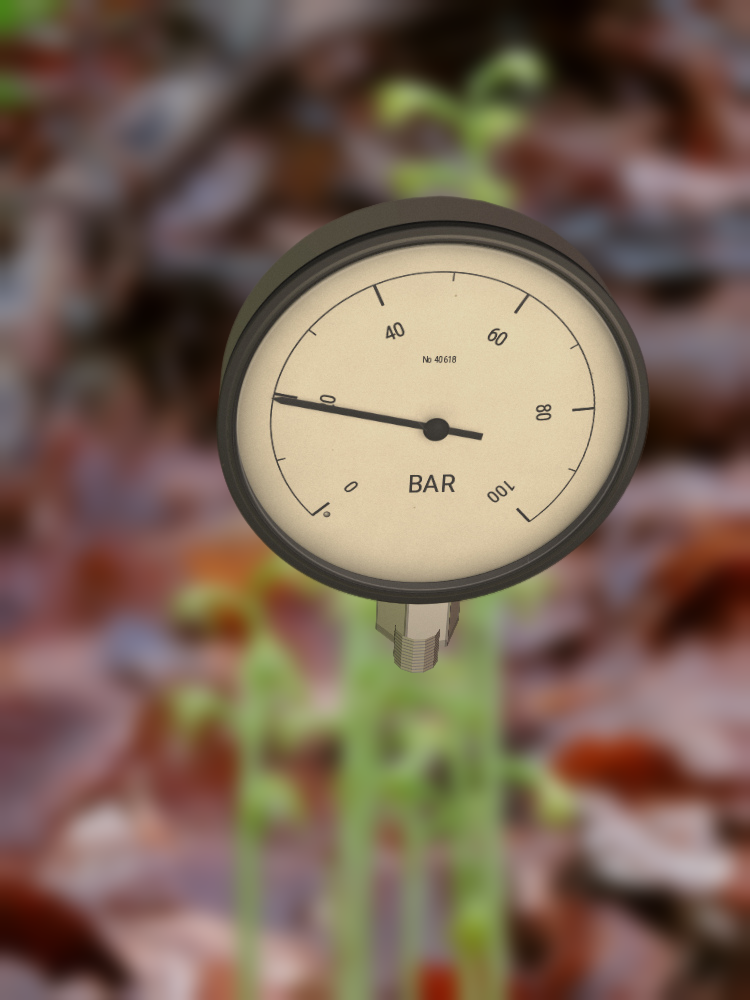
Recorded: 20 (bar)
